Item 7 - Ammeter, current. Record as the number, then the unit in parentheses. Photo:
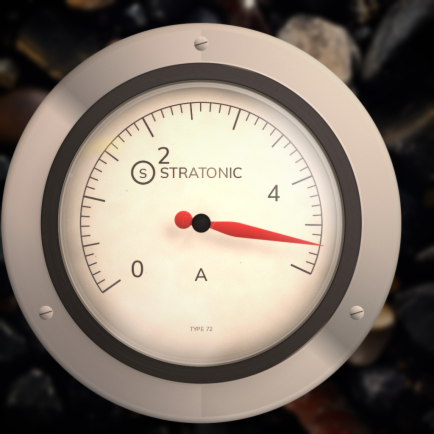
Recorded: 4.7 (A)
